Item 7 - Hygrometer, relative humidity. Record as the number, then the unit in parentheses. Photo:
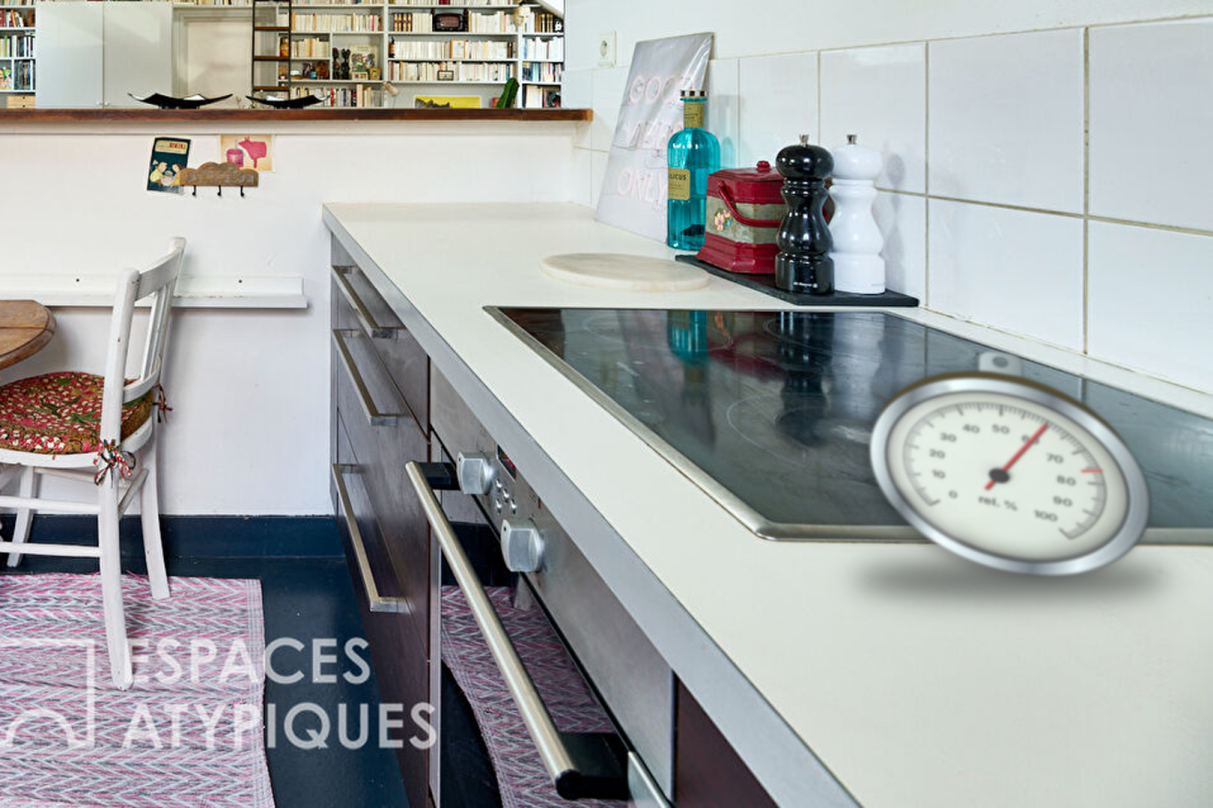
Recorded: 60 (%)
